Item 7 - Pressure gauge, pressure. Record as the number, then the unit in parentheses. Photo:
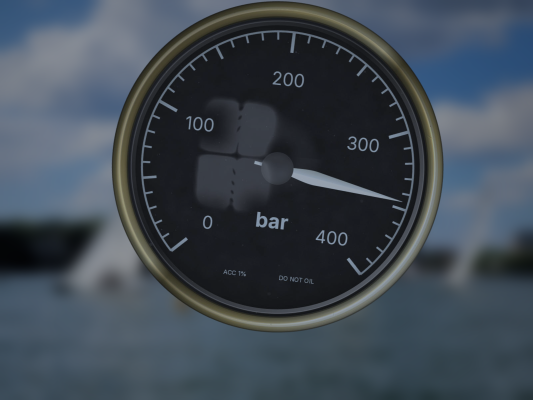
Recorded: 345 (bar)
